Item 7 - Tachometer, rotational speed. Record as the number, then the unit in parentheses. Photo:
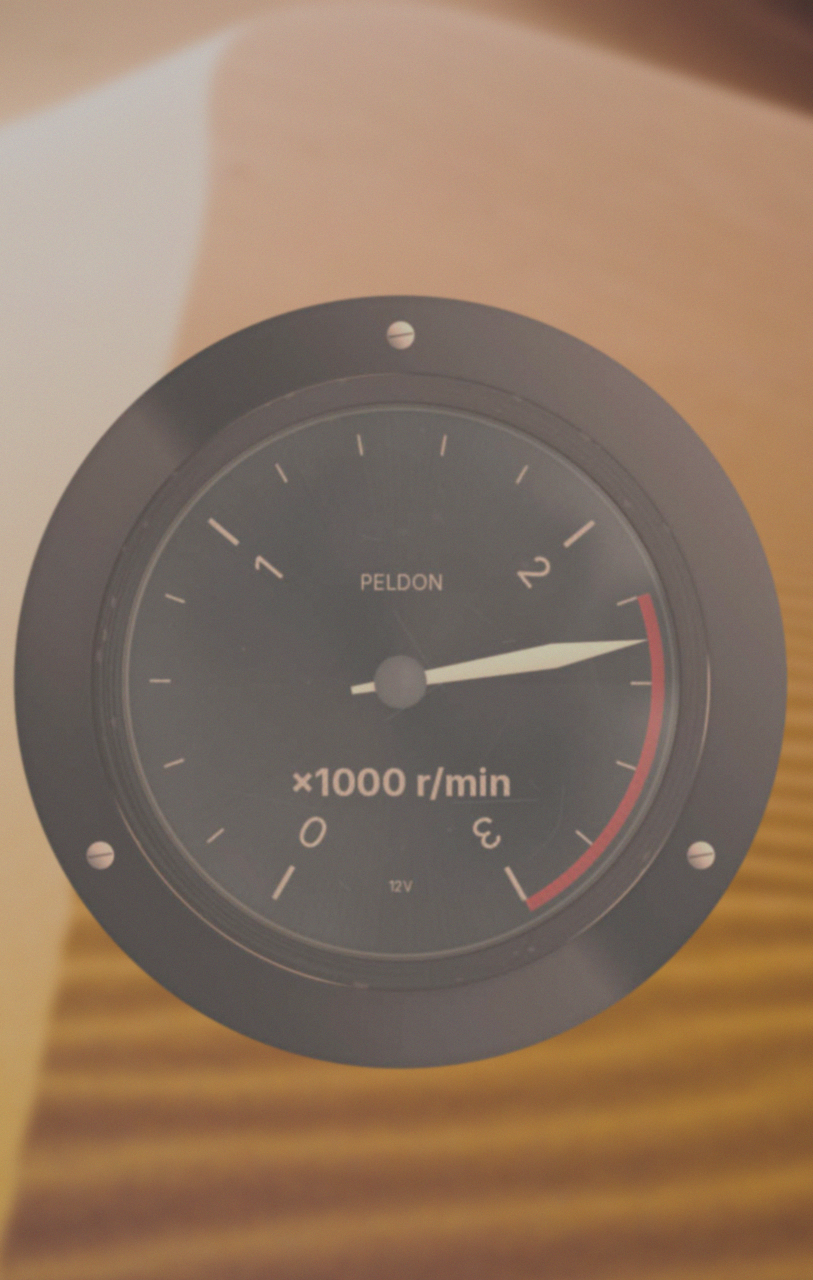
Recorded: 2300 (rpm)
